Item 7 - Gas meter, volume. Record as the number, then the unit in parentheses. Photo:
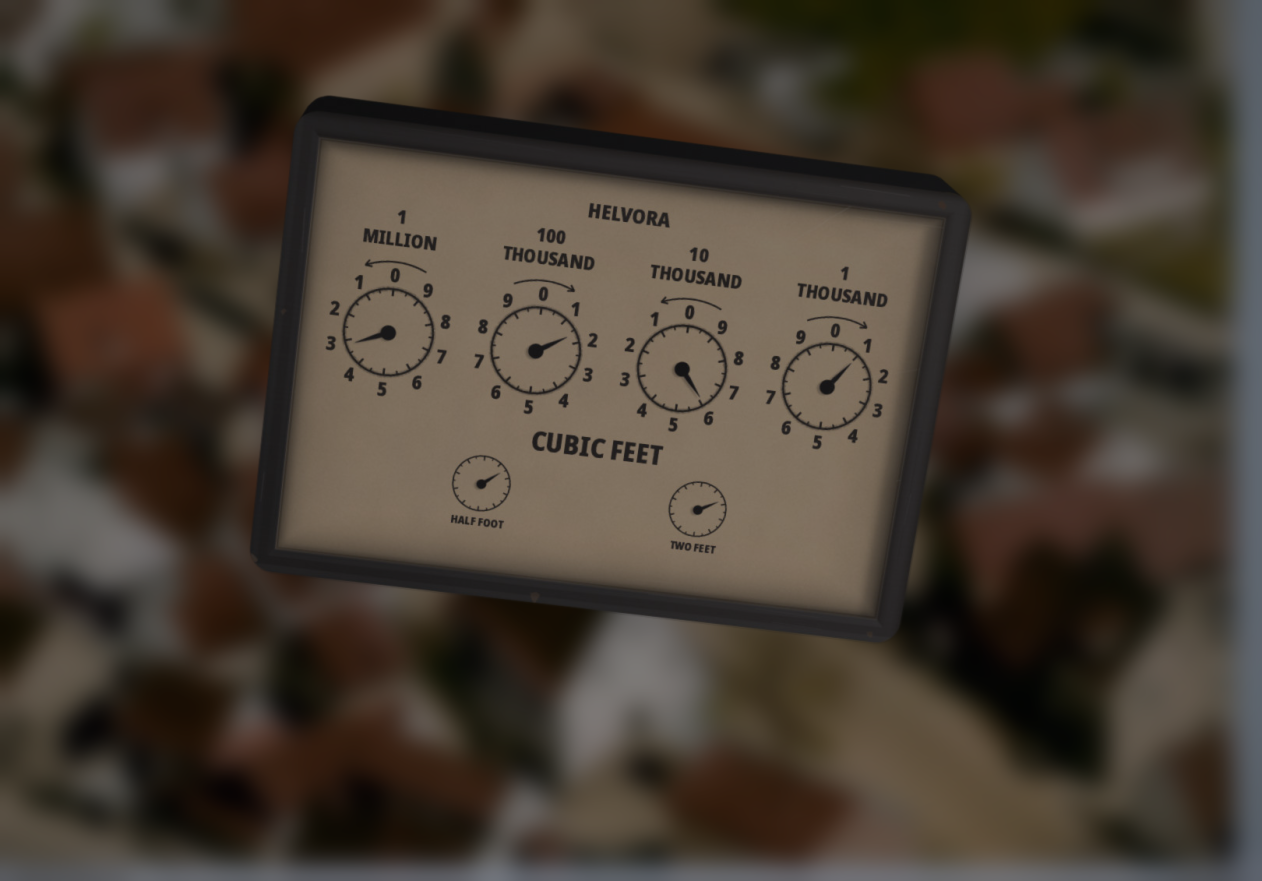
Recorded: 316100 (ft³)
